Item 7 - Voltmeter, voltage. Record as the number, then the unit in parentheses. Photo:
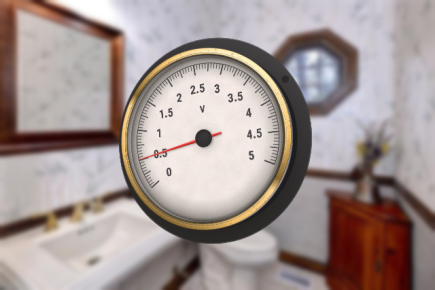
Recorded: 0.5 (V)
